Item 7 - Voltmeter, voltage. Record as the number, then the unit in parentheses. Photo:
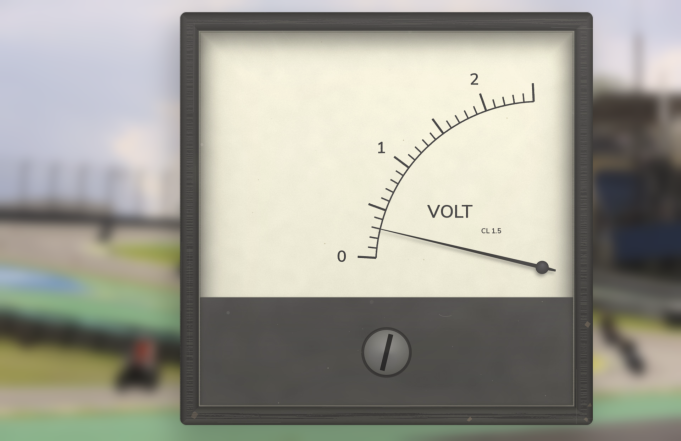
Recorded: 0.3 (V)
